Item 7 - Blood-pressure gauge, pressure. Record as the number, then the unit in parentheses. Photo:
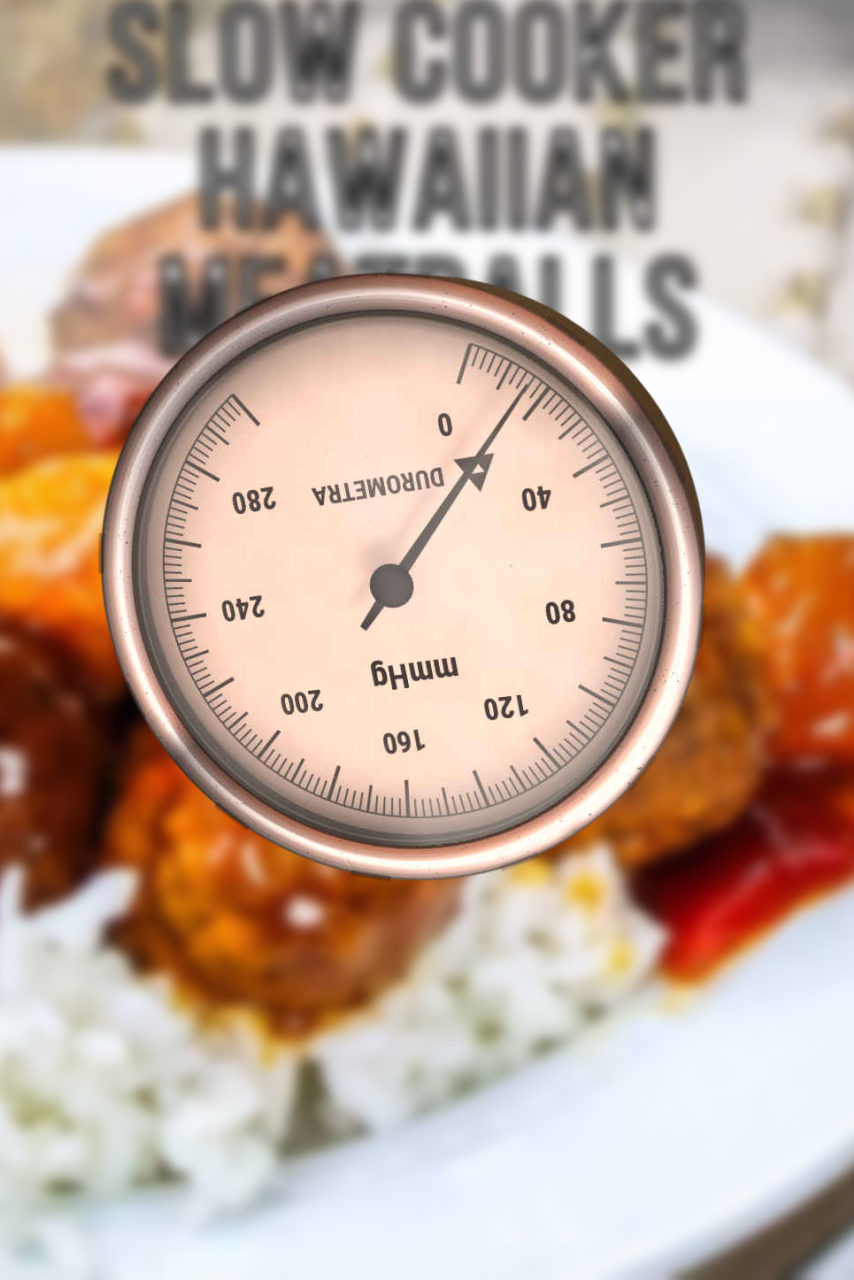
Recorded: 16 (mmHg)
